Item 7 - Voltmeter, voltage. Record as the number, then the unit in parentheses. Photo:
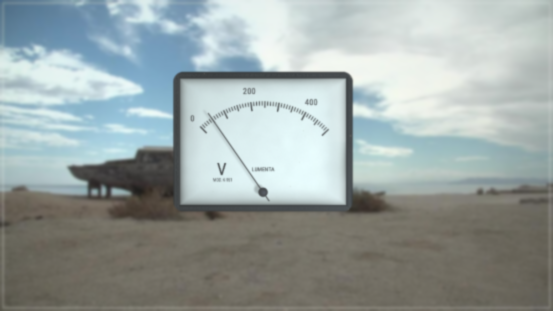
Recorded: 50 (V)
